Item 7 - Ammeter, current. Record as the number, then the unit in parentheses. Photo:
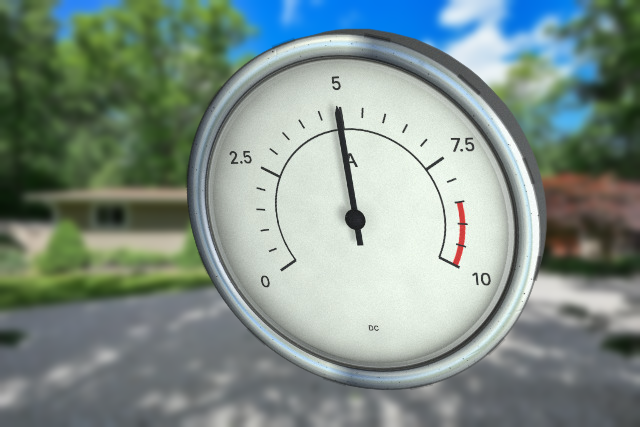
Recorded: 5 (A)
